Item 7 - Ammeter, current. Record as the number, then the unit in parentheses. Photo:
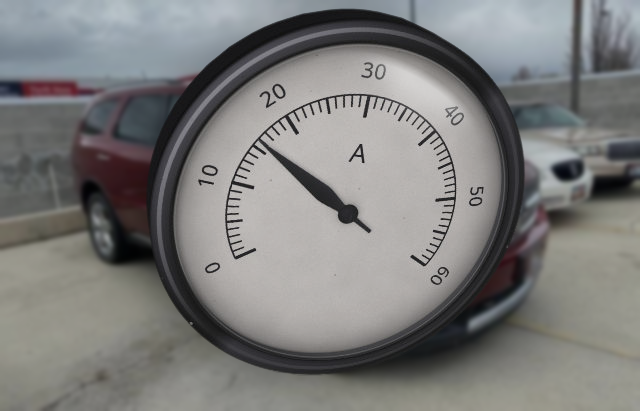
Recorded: 16 (A)
